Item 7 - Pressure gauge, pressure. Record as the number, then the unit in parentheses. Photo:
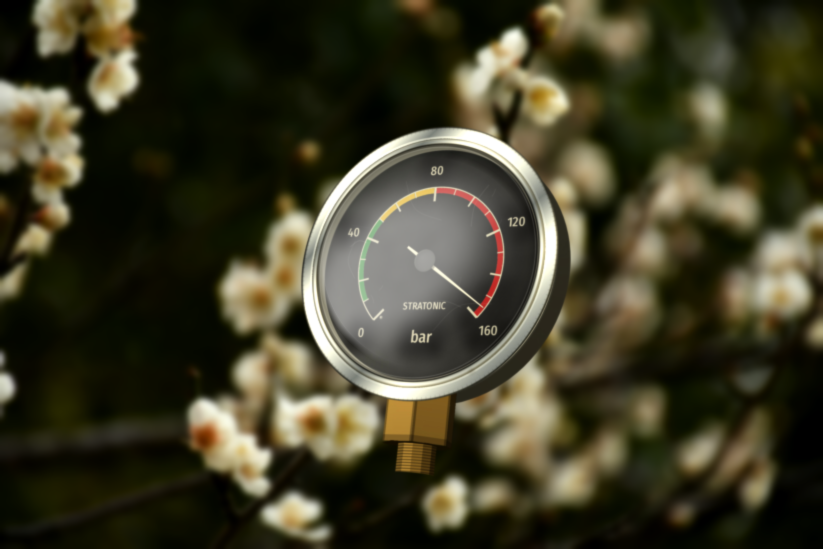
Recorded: 155 (bar)
